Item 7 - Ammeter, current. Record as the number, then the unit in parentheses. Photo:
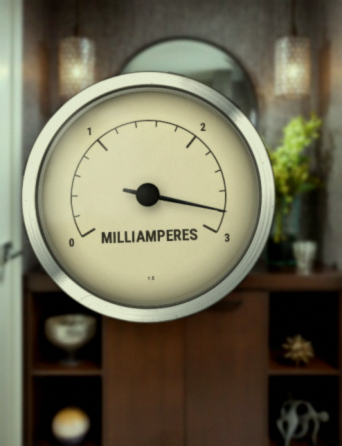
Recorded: 2.8 (mA)
